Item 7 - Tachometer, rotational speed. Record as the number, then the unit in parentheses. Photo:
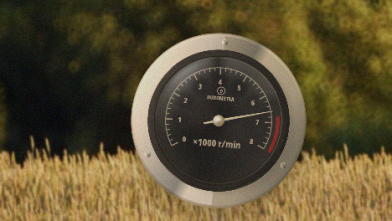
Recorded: 6600 (rpm)
